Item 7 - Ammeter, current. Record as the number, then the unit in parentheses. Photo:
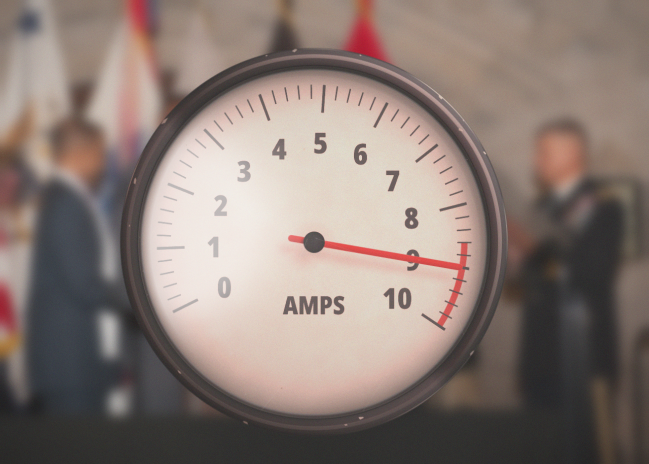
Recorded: 9 (A)
